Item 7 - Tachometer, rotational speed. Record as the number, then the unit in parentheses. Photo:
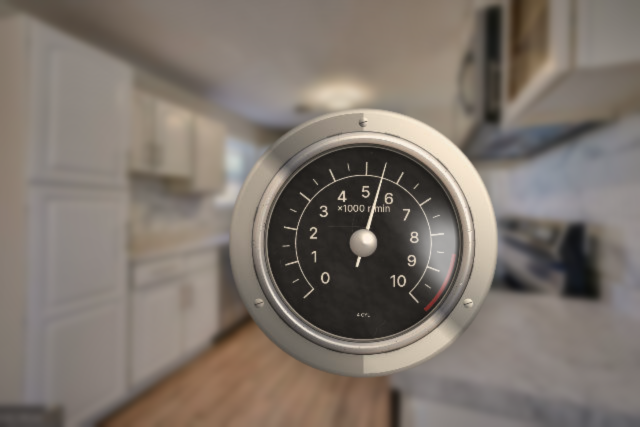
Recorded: 5500 (rpm)
